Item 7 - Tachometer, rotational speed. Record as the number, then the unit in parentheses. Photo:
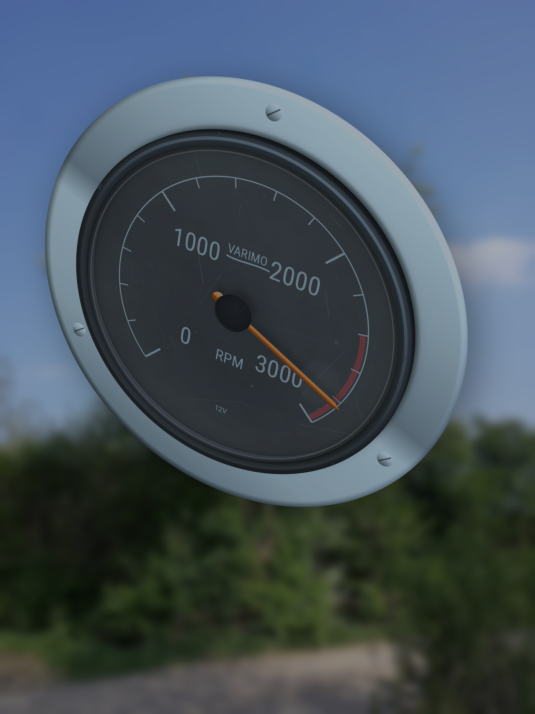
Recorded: 2800 (rpm)
